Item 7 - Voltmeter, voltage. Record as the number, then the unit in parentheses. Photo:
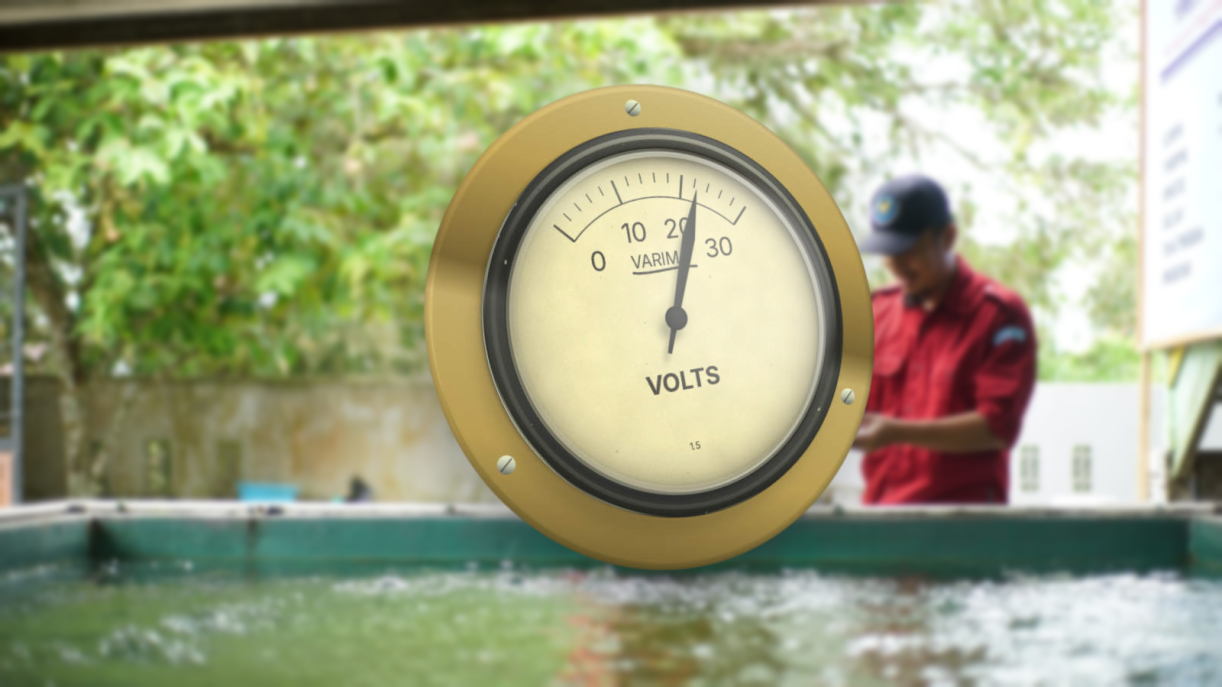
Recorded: 22 (V)
